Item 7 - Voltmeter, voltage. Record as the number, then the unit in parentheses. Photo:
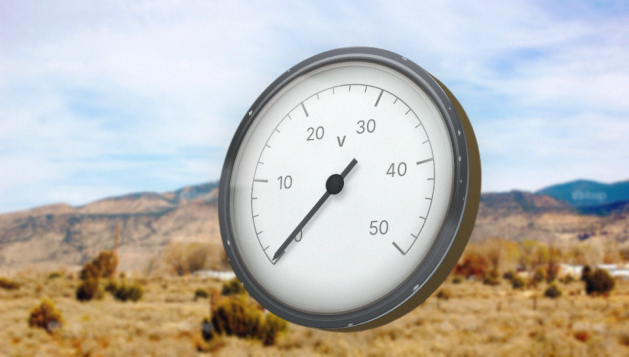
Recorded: 0 (V)
